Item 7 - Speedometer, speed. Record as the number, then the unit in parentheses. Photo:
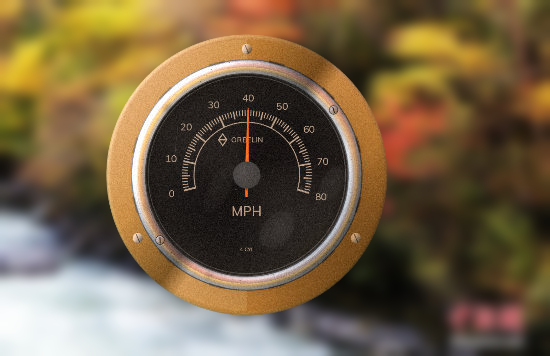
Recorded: 40 (mph)
